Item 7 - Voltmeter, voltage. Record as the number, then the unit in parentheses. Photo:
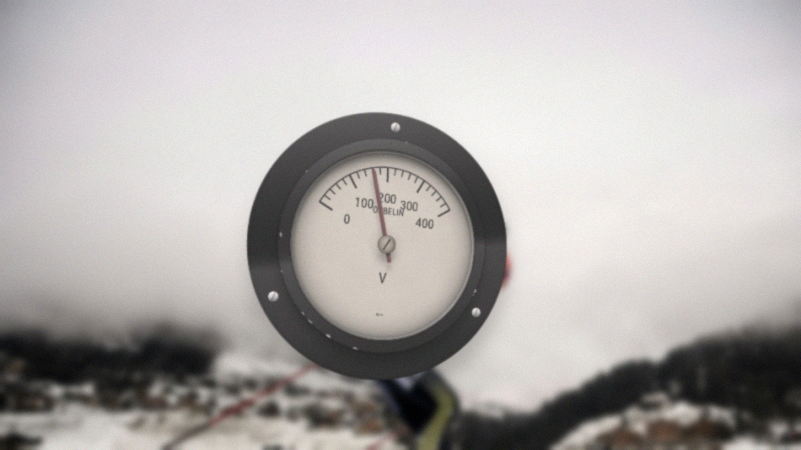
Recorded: 160 (V)
